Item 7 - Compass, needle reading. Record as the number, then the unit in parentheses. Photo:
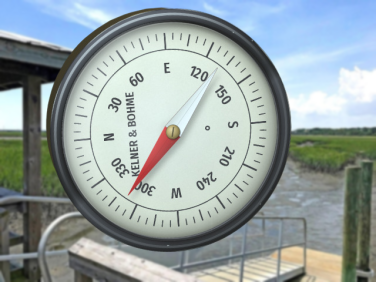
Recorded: 310 (°)
